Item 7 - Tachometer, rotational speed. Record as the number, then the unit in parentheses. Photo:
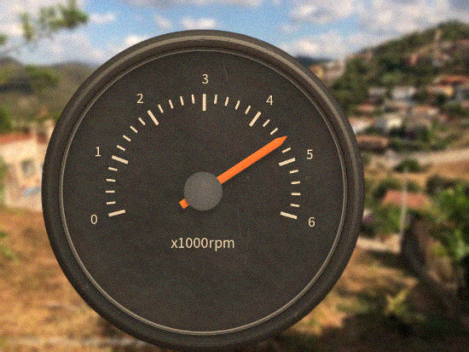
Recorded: 4600 (rpm)
